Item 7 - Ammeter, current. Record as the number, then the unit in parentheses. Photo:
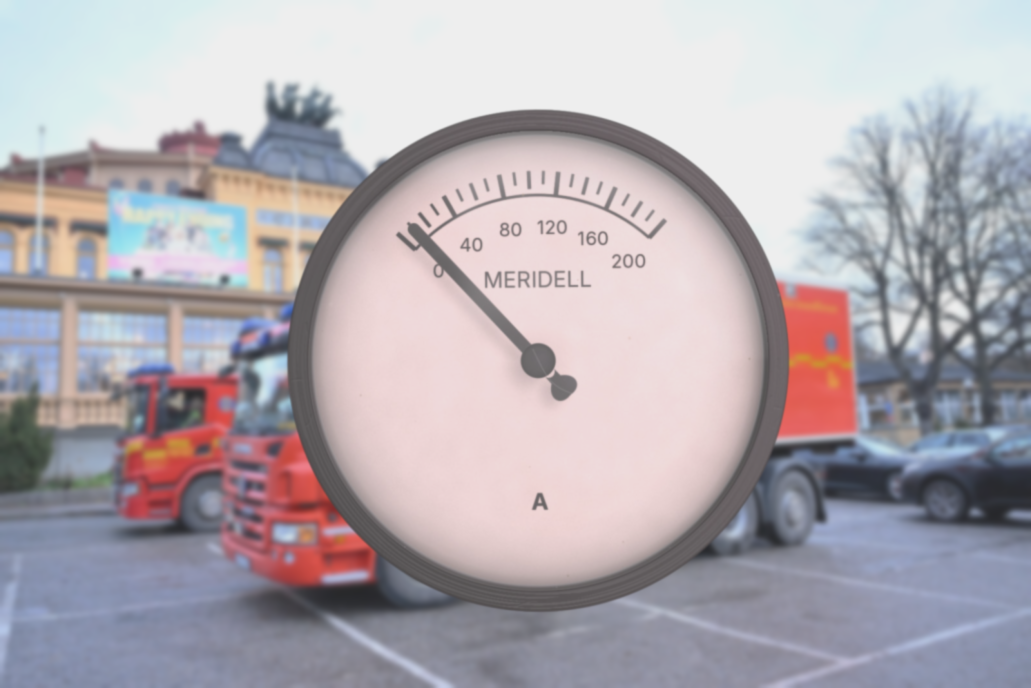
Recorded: 10 (A)
